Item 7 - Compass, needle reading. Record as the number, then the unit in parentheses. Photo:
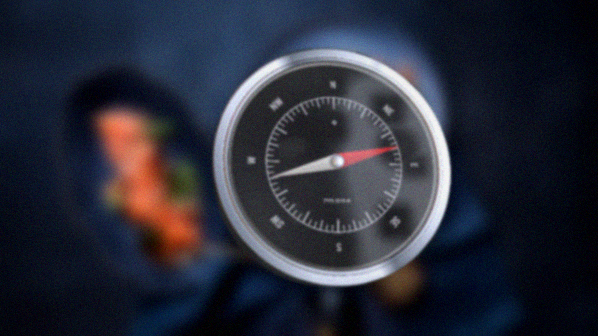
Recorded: 75 (°)
